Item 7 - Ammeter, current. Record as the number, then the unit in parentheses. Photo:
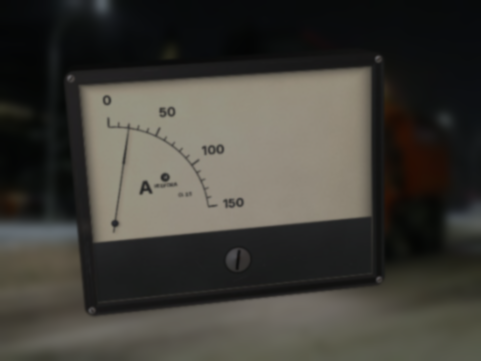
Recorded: 20 (A)
